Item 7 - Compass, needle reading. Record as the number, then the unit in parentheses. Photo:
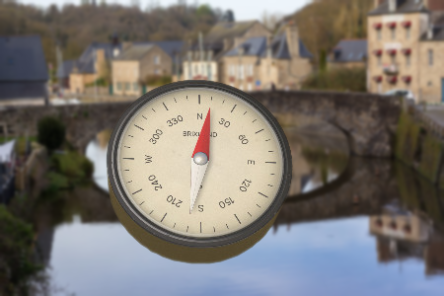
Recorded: 10 (°)
